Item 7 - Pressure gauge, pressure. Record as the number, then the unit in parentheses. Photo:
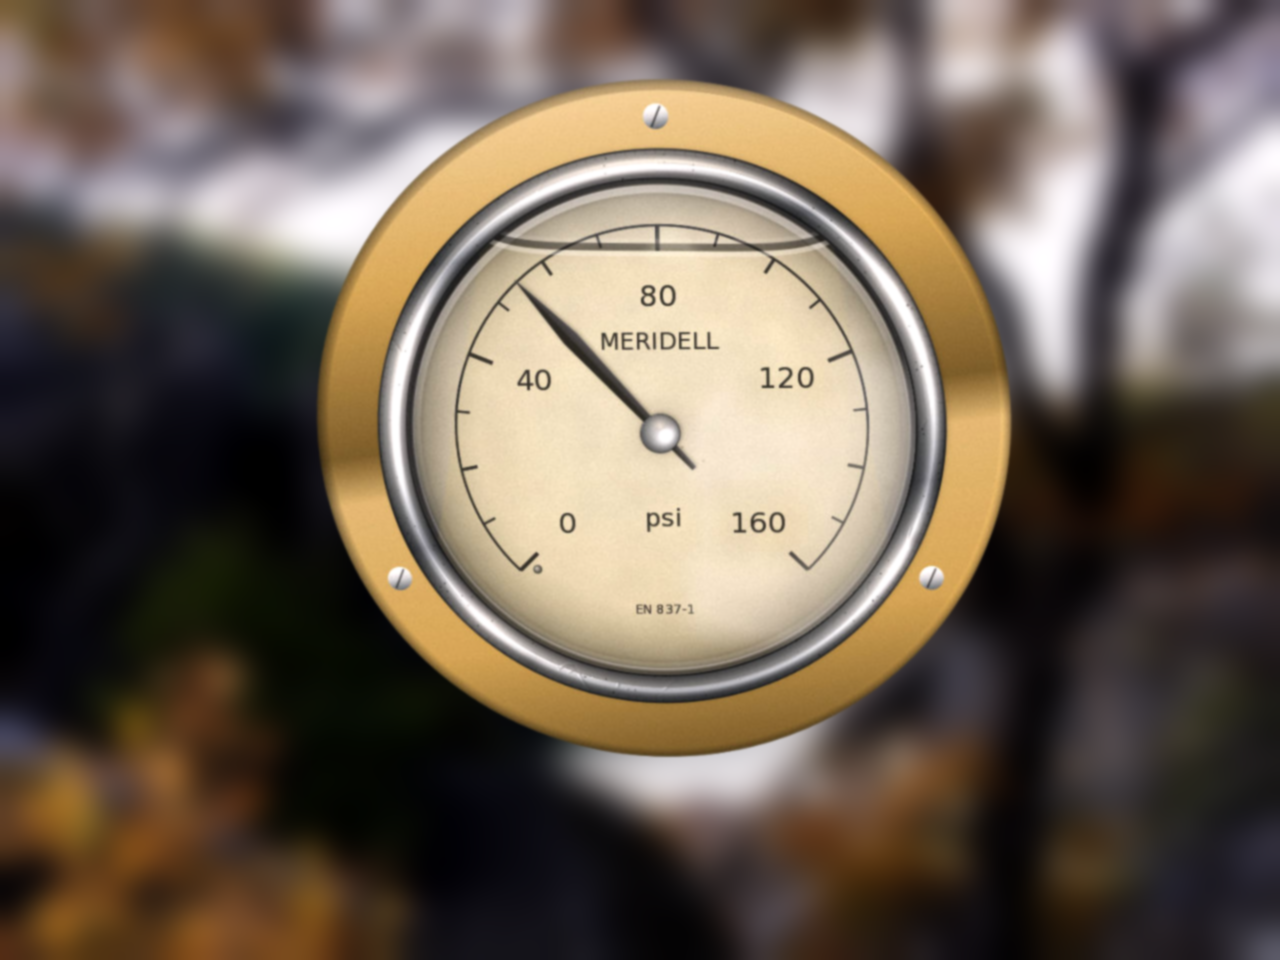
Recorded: 55 (psi)
